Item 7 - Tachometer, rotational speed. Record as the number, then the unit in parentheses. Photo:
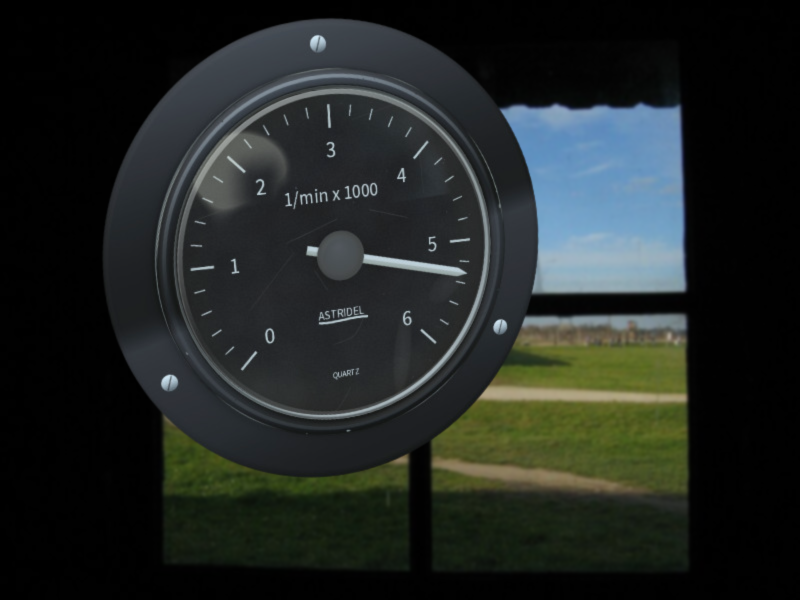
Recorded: 5300 (rpm)
